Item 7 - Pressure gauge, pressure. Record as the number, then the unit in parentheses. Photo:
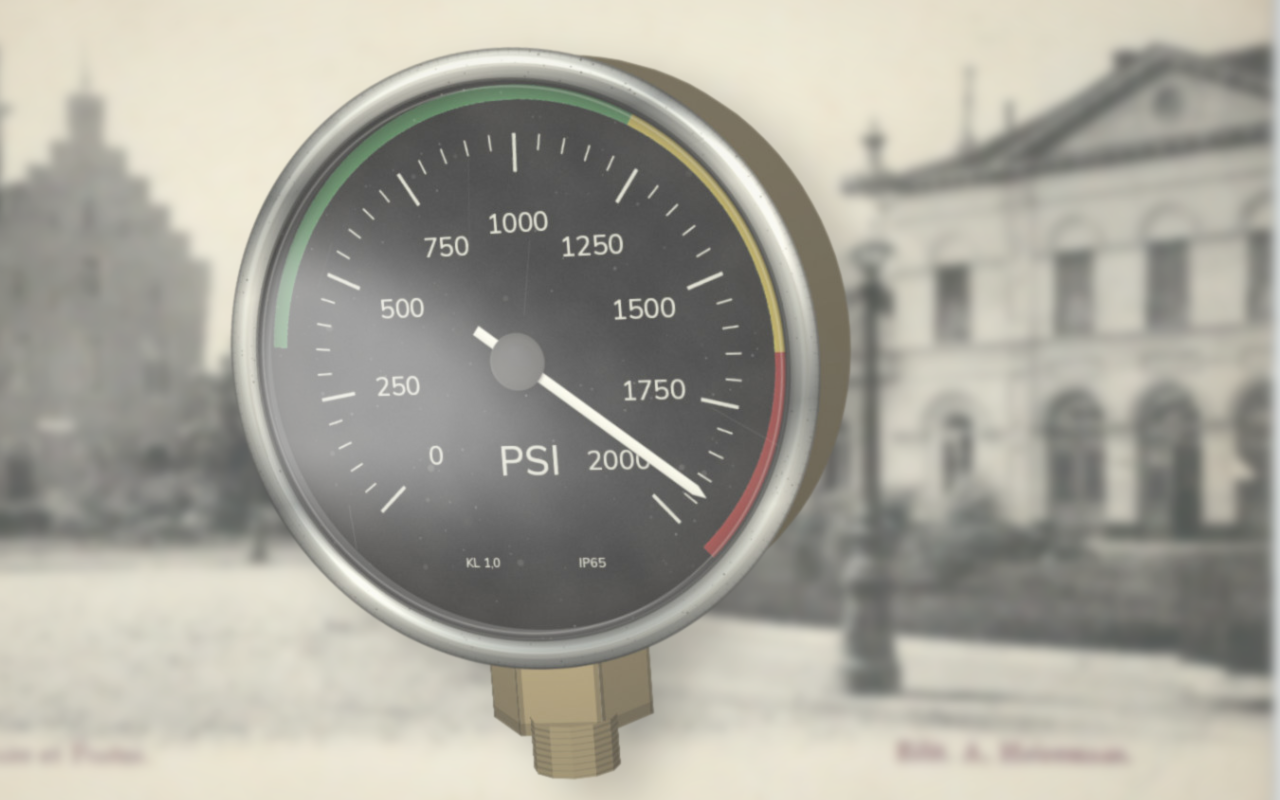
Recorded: 1925 (psi)
